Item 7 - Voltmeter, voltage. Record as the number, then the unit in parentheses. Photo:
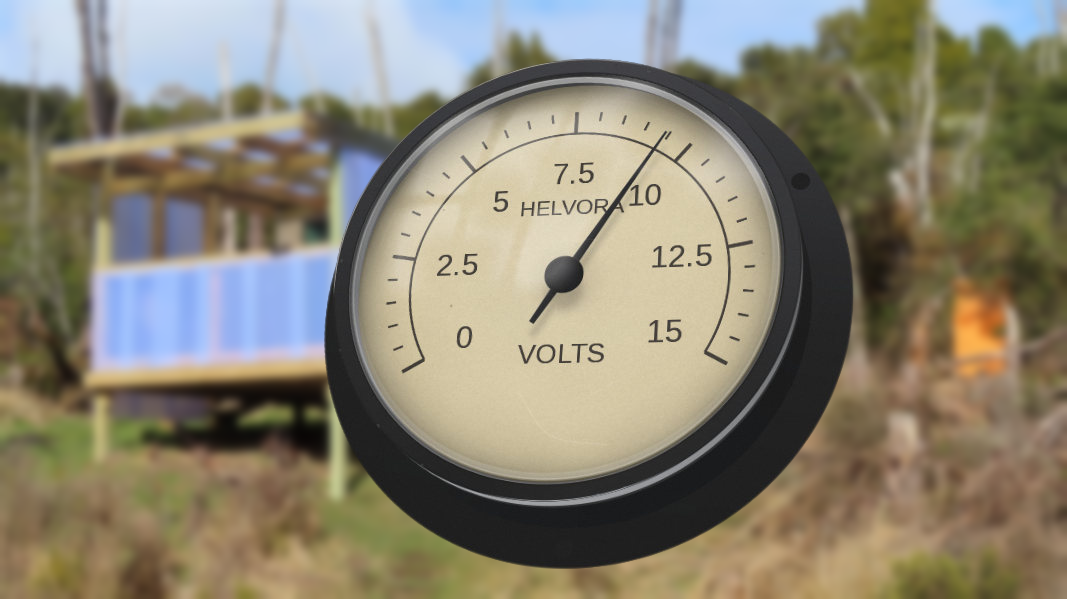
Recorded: 9.5 (V)
